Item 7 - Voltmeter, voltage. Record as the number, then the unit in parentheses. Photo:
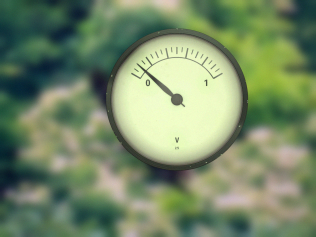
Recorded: 0.1 (V)
